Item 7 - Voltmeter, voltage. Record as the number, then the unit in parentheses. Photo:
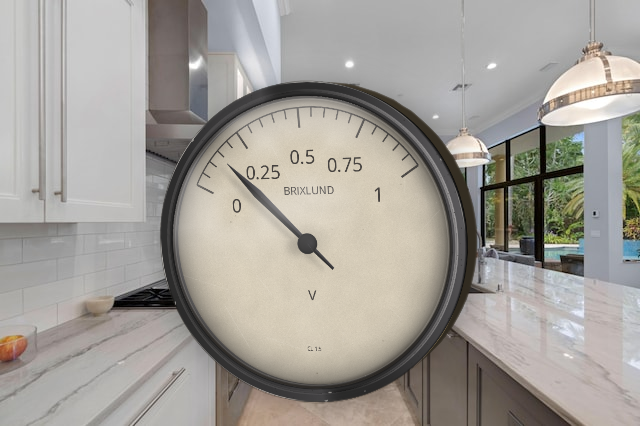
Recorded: 0.15 (V)
